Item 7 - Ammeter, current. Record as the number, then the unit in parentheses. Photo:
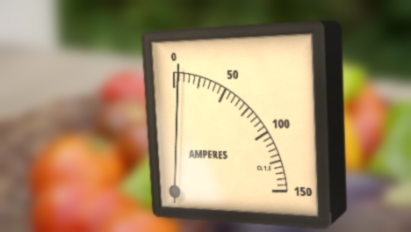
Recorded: 5 (A)
